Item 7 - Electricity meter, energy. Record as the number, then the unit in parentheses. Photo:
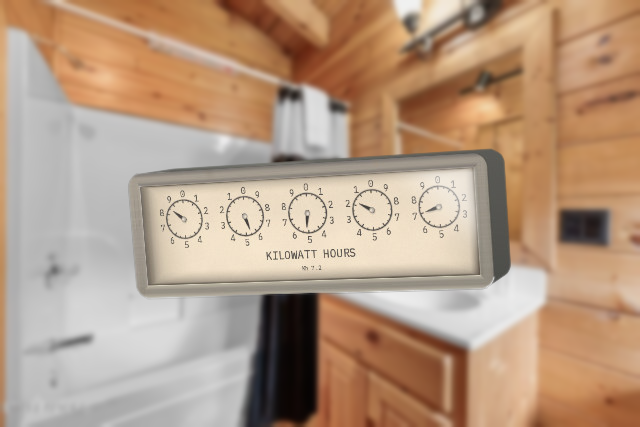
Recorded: 85517 (kWh)
